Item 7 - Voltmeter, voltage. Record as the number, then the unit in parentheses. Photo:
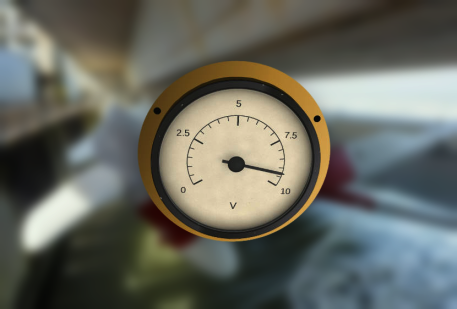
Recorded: 9.25 (V)
